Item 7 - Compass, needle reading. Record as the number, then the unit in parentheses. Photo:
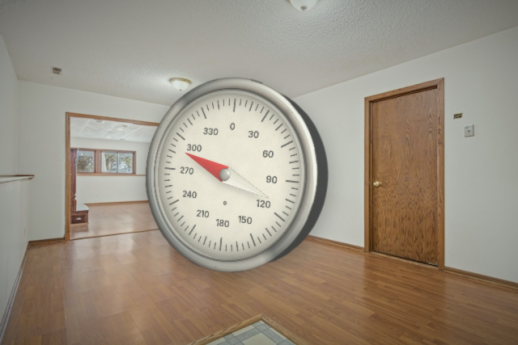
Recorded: 290 (°)
